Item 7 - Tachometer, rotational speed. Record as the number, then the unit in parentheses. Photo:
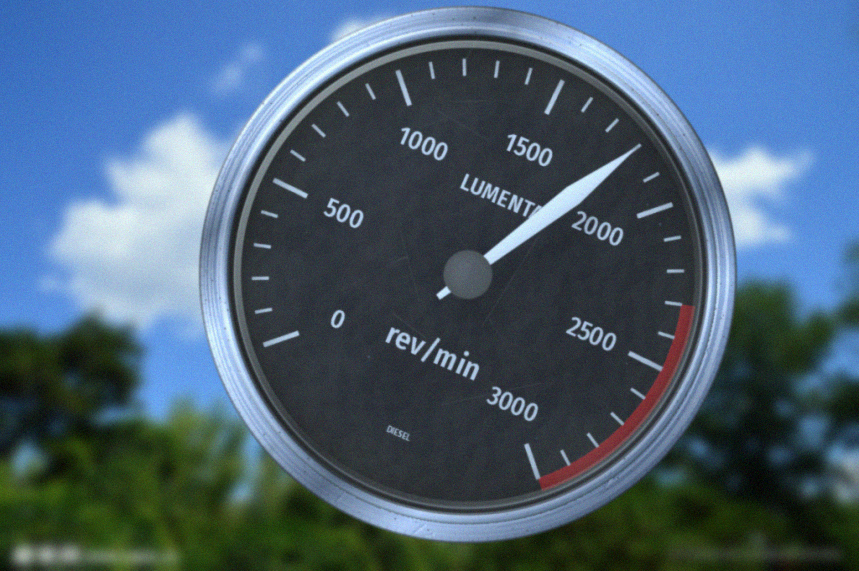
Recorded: 1800 (rpm)
